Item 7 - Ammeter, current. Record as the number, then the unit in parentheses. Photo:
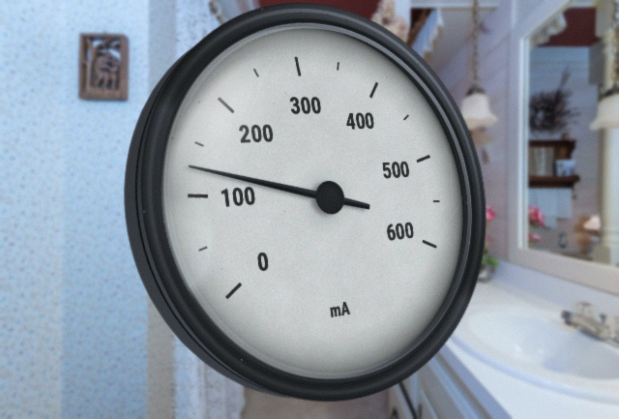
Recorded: 125 (mA)
